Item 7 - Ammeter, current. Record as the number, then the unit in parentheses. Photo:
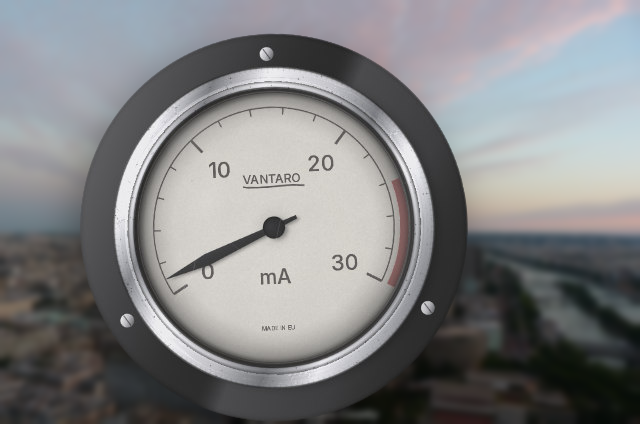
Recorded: 1 (mA)
